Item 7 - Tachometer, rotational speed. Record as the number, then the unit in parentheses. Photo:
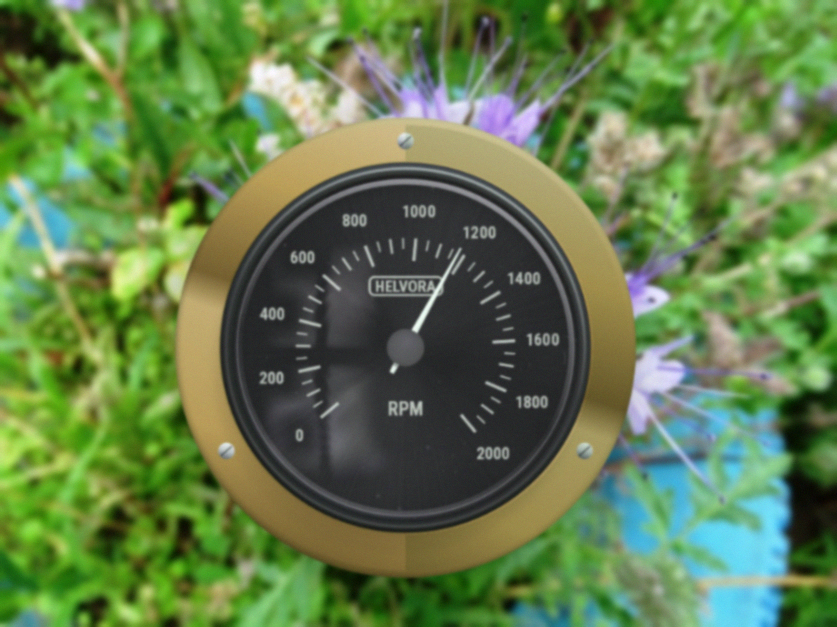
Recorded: 1175 (rpm)
